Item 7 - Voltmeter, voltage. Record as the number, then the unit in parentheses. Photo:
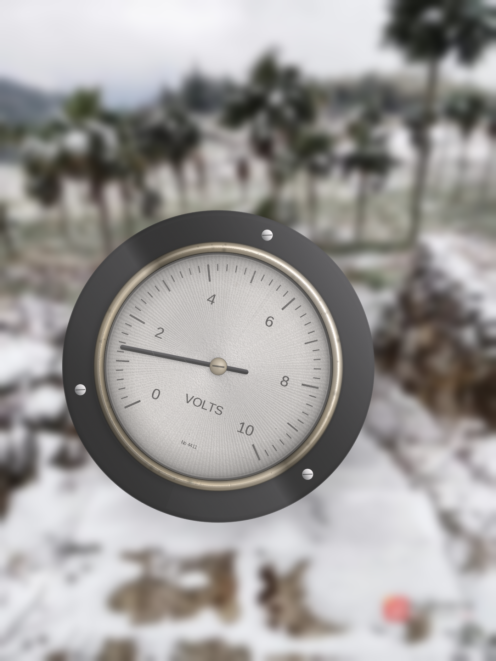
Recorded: 1.3 (V)
